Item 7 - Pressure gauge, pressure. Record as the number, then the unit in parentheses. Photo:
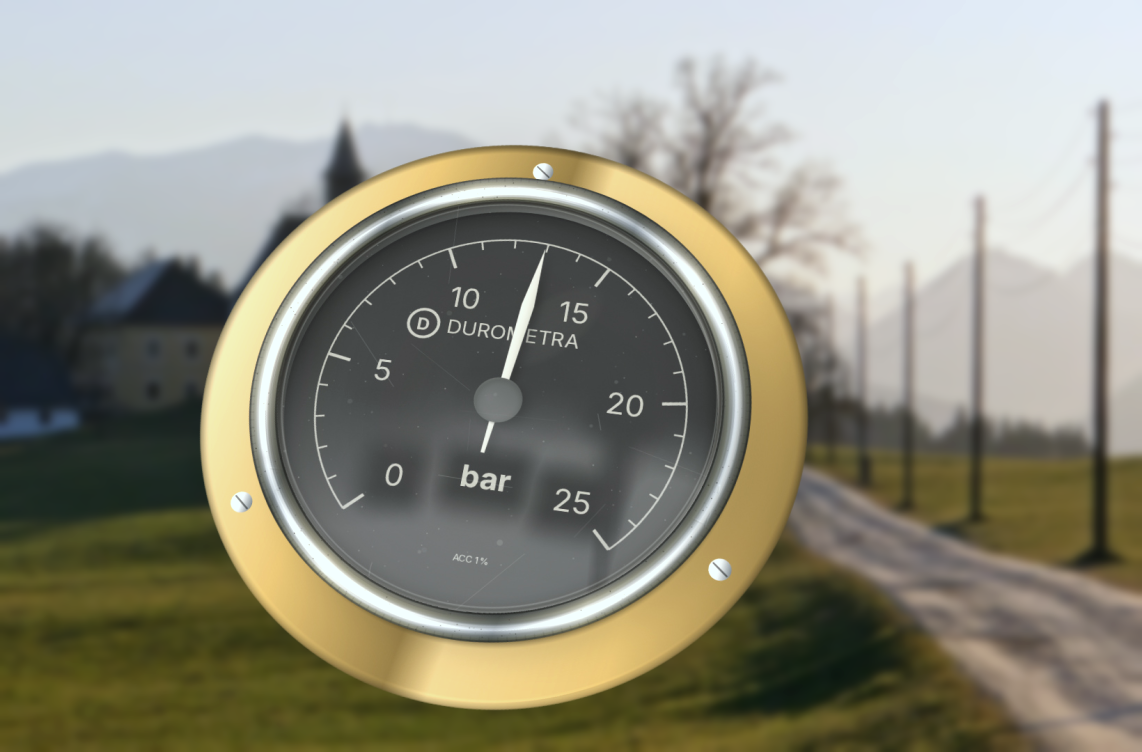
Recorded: 13 (bar)
